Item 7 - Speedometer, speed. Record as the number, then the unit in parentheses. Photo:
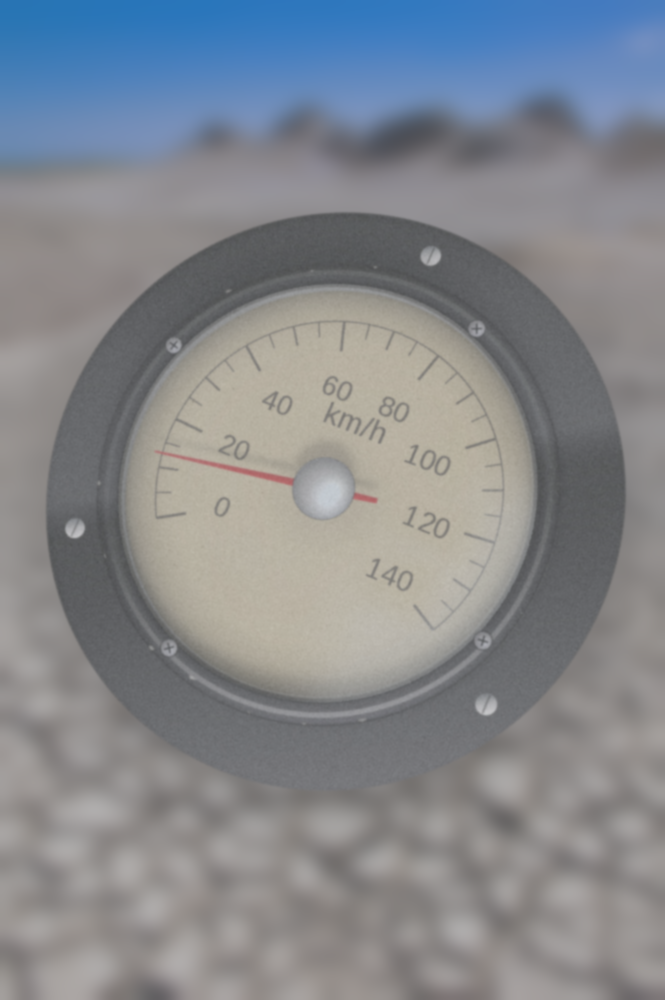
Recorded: 12.5 (km/h)
